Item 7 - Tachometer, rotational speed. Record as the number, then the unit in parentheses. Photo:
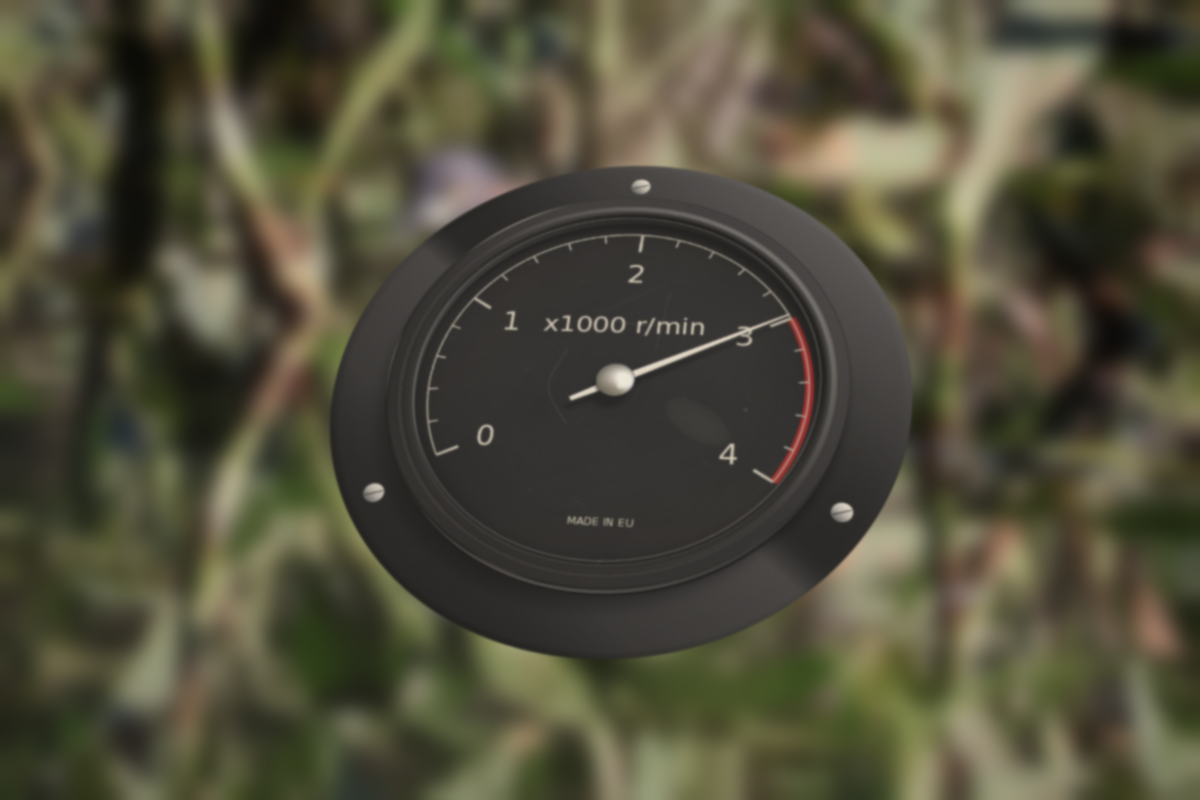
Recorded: 3000 (rpm)
